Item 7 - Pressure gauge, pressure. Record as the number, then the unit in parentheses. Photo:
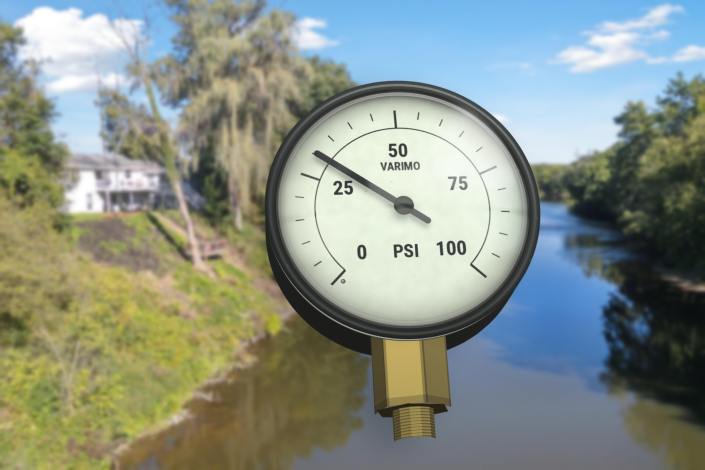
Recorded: 30 (psi)
